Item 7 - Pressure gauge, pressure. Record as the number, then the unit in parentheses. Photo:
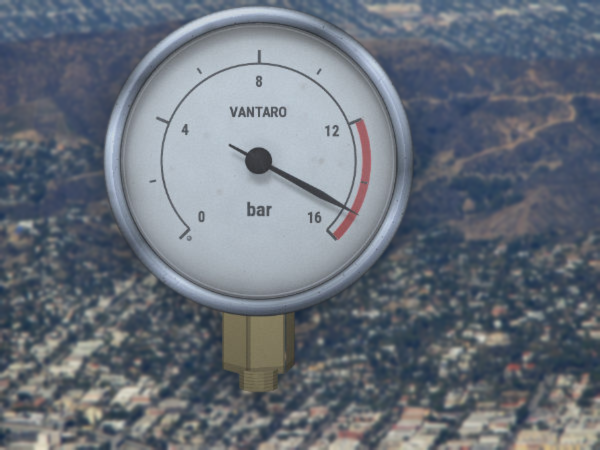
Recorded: 15 (bar)
